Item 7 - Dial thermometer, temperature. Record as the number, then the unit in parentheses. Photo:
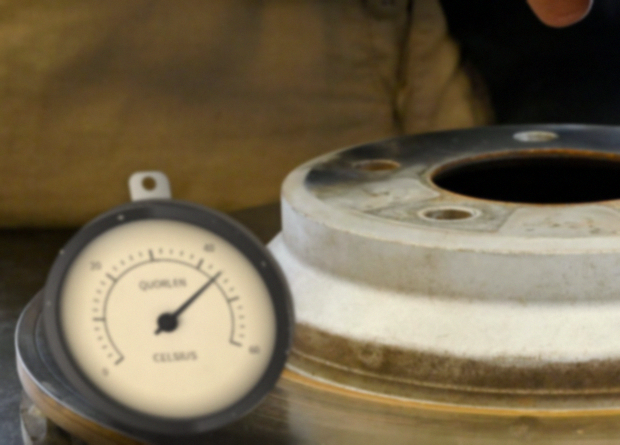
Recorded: 44 (°C)
